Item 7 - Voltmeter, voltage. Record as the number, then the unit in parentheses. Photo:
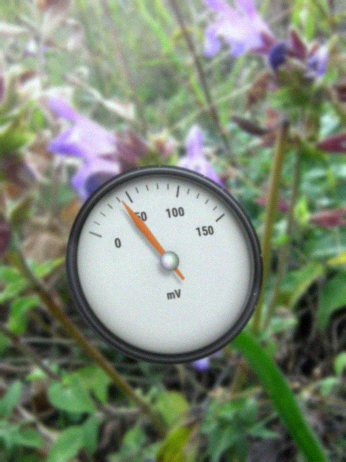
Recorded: 40 (mV)
